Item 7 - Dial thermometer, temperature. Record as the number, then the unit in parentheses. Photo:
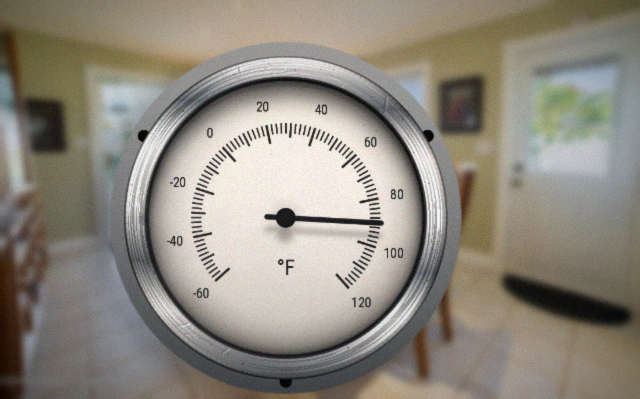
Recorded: 90 (°F)
